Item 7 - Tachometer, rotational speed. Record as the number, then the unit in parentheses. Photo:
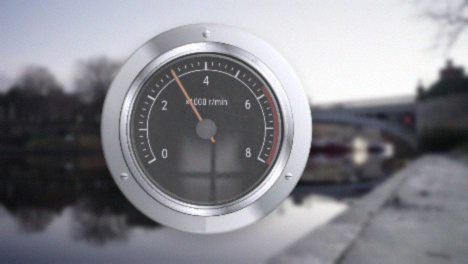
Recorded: 3000 (rpm)
